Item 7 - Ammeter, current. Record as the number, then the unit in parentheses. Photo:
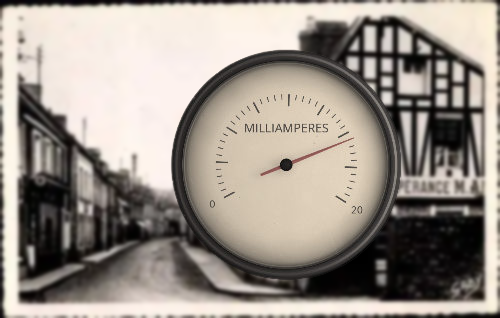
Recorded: 15.5 (mA)
